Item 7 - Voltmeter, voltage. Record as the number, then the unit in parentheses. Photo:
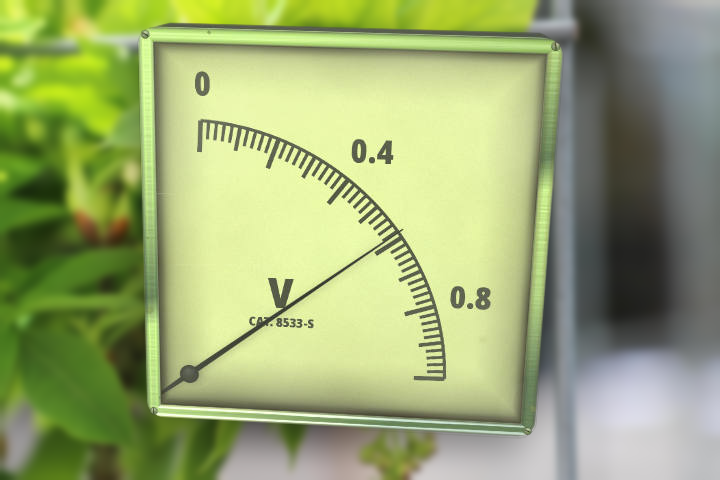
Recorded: 0.58 (V)
